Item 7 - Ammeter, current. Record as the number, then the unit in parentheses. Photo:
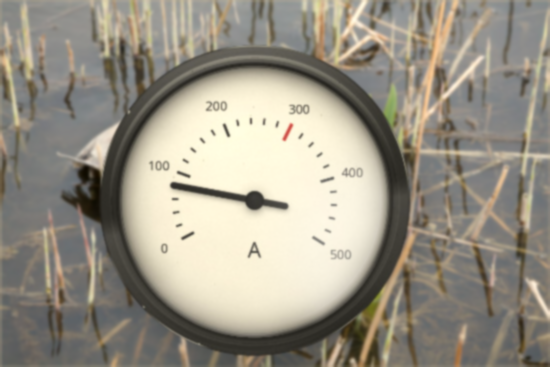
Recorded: 80 (A)
